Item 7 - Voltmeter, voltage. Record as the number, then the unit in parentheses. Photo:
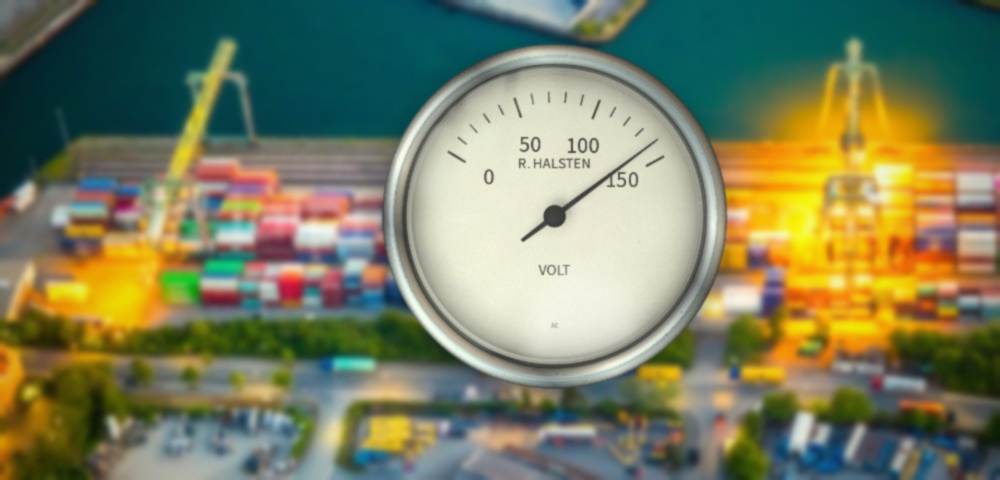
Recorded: 140 (V)
